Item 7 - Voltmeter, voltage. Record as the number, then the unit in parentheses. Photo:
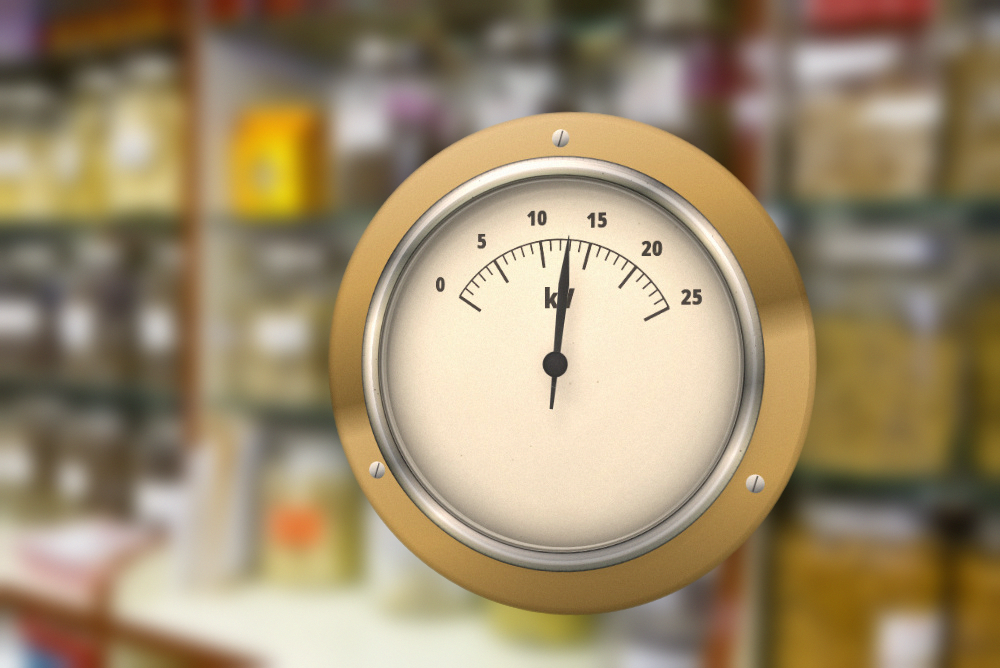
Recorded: 13 (kV)
